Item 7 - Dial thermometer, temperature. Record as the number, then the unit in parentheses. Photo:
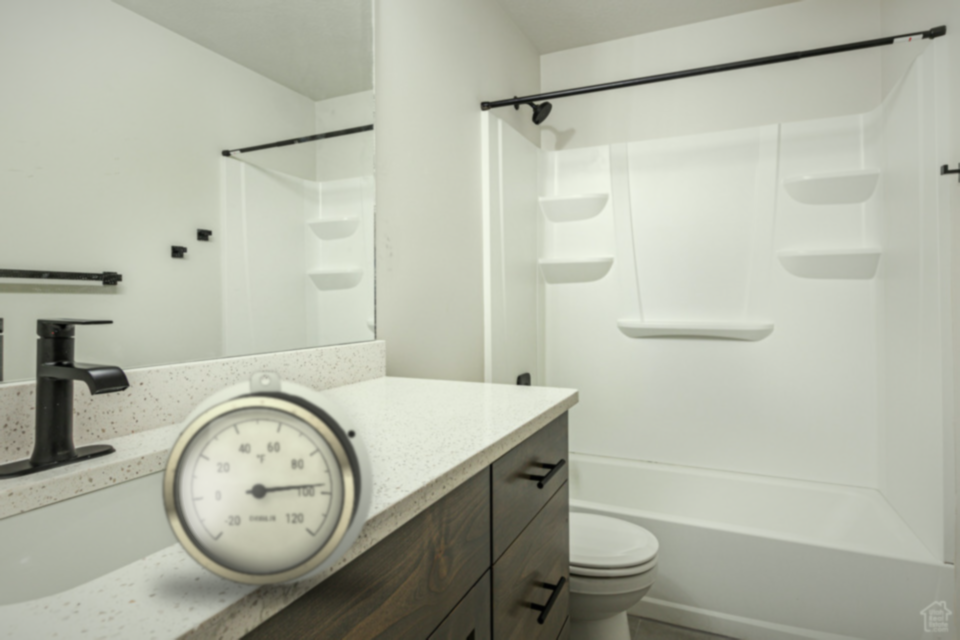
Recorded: 95 (°F)
